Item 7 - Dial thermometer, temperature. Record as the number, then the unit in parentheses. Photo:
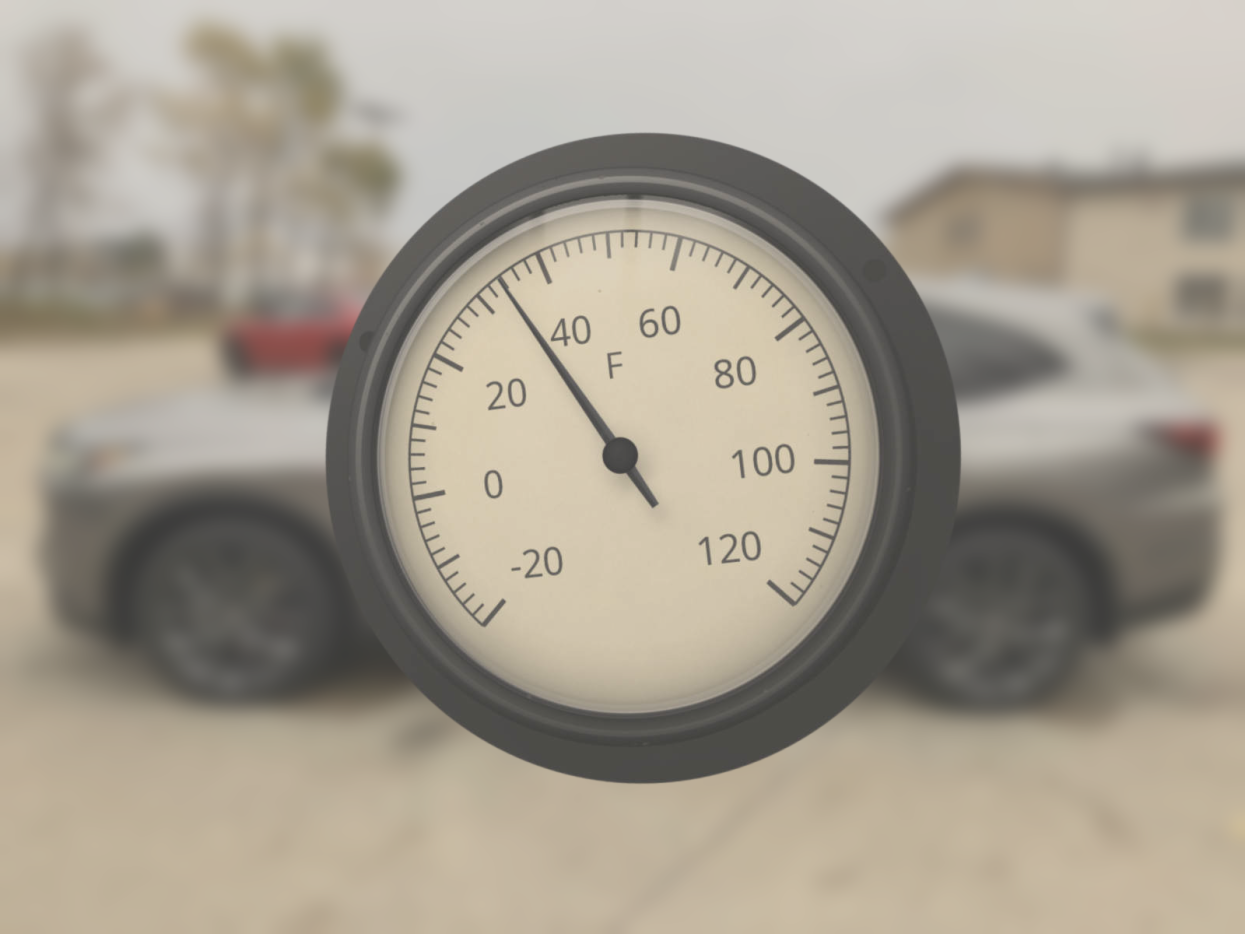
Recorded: 34 (°F)
